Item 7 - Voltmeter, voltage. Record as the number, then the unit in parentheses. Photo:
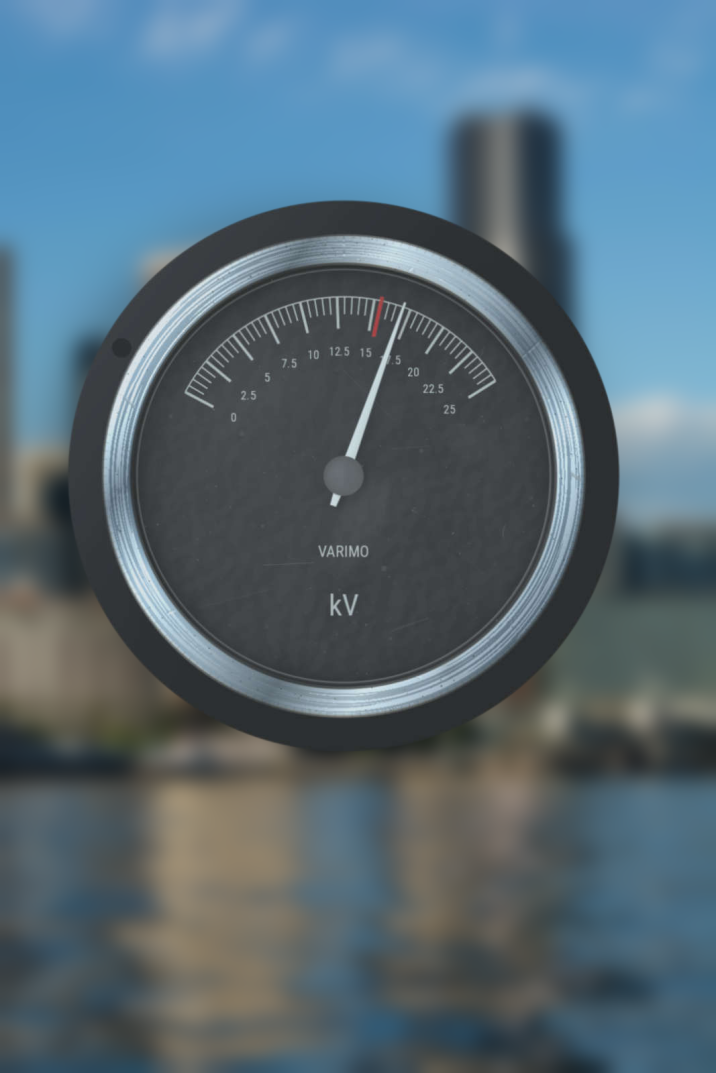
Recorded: 17 (kV)
